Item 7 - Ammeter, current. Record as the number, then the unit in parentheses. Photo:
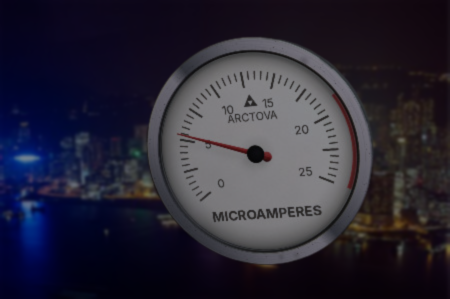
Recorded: 5.5 (µA)
